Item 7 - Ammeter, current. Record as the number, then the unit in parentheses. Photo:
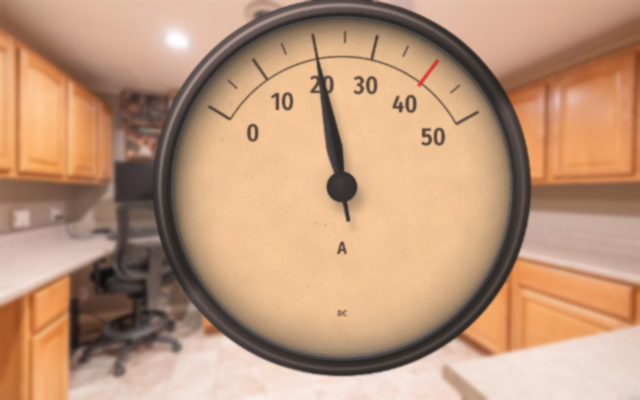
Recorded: 20 (A)
